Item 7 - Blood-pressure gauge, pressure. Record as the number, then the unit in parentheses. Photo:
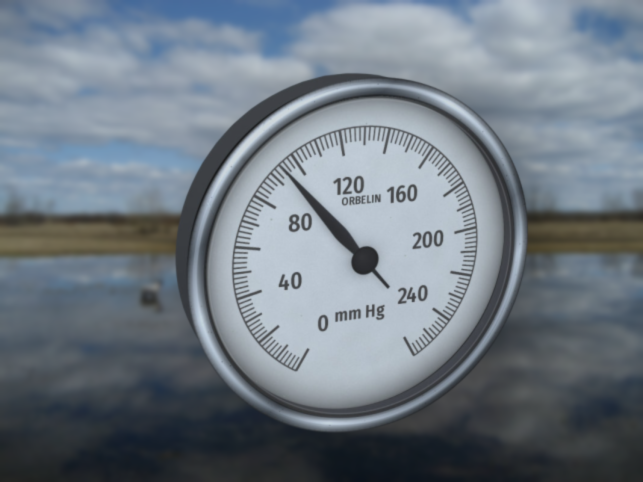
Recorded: 94 (mmHg)
